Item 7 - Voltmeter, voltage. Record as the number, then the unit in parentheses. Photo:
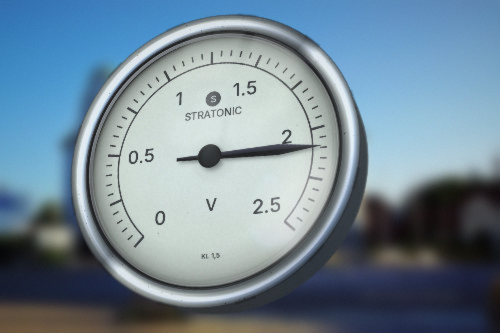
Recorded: 2.1 (V)
